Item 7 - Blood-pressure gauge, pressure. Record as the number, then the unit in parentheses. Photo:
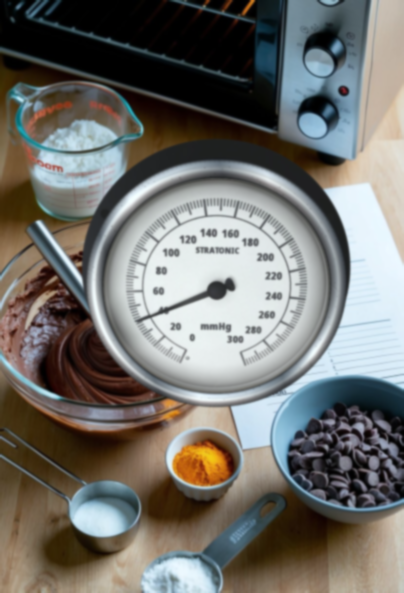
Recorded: 40 (mmHg)
